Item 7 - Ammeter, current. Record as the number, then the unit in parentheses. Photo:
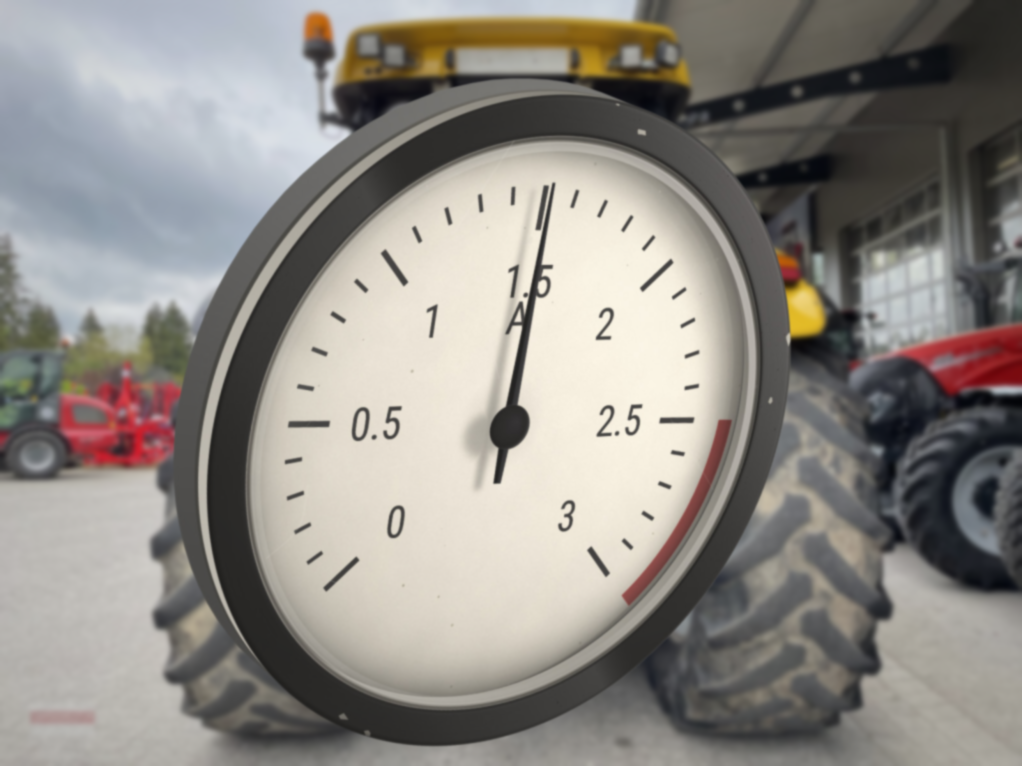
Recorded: 1.5 (A)
